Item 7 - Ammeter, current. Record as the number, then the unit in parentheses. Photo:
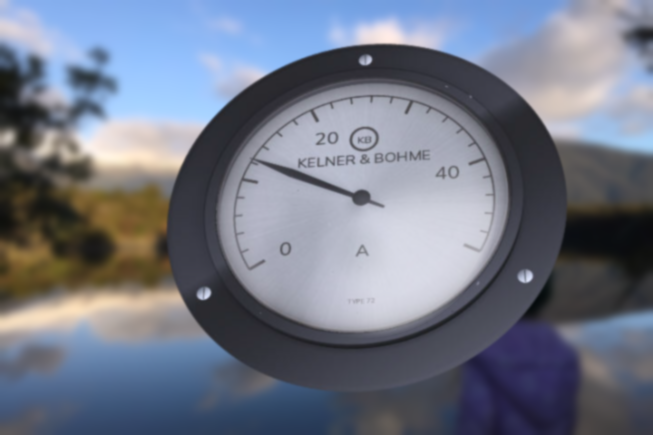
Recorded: 12 (A)
